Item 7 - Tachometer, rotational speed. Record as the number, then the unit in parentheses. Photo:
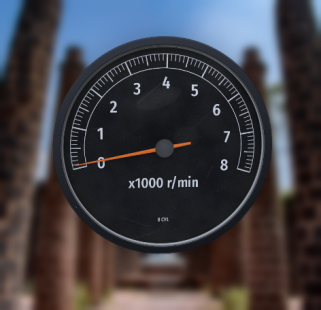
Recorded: 100 (rpm)
